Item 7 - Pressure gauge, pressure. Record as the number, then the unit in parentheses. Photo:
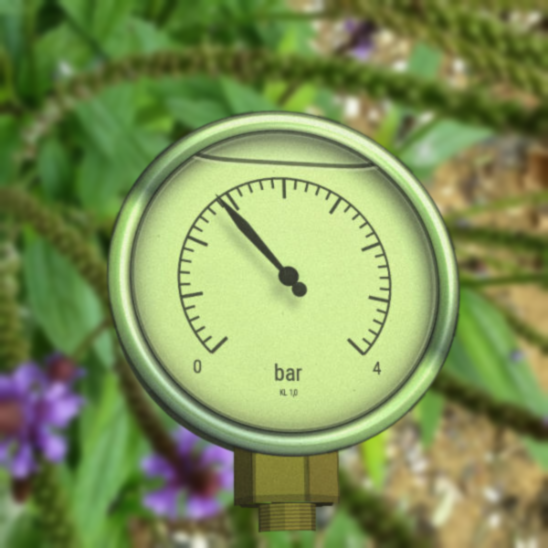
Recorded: 1.4 (bar)
